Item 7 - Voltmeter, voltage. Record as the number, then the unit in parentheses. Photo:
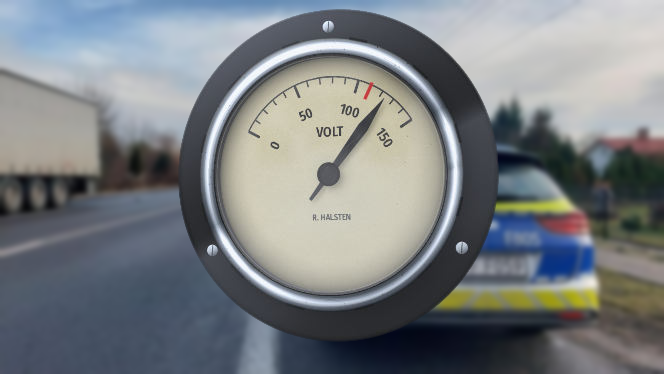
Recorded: 125 (V)
